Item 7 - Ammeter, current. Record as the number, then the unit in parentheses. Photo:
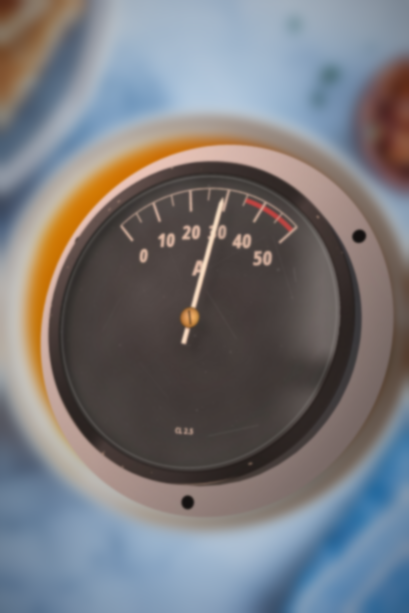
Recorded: 30 (A)
